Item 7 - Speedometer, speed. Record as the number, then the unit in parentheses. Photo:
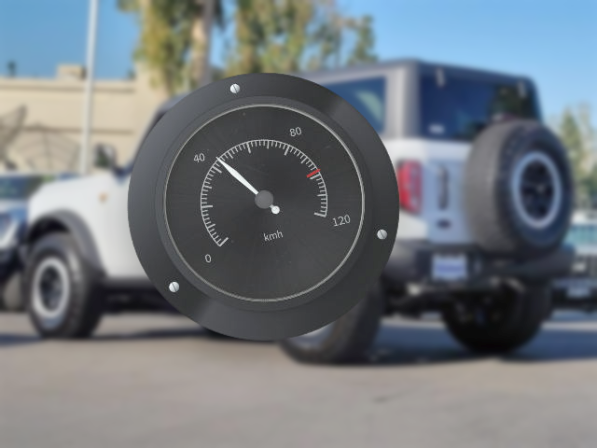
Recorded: 44 (km/h)
